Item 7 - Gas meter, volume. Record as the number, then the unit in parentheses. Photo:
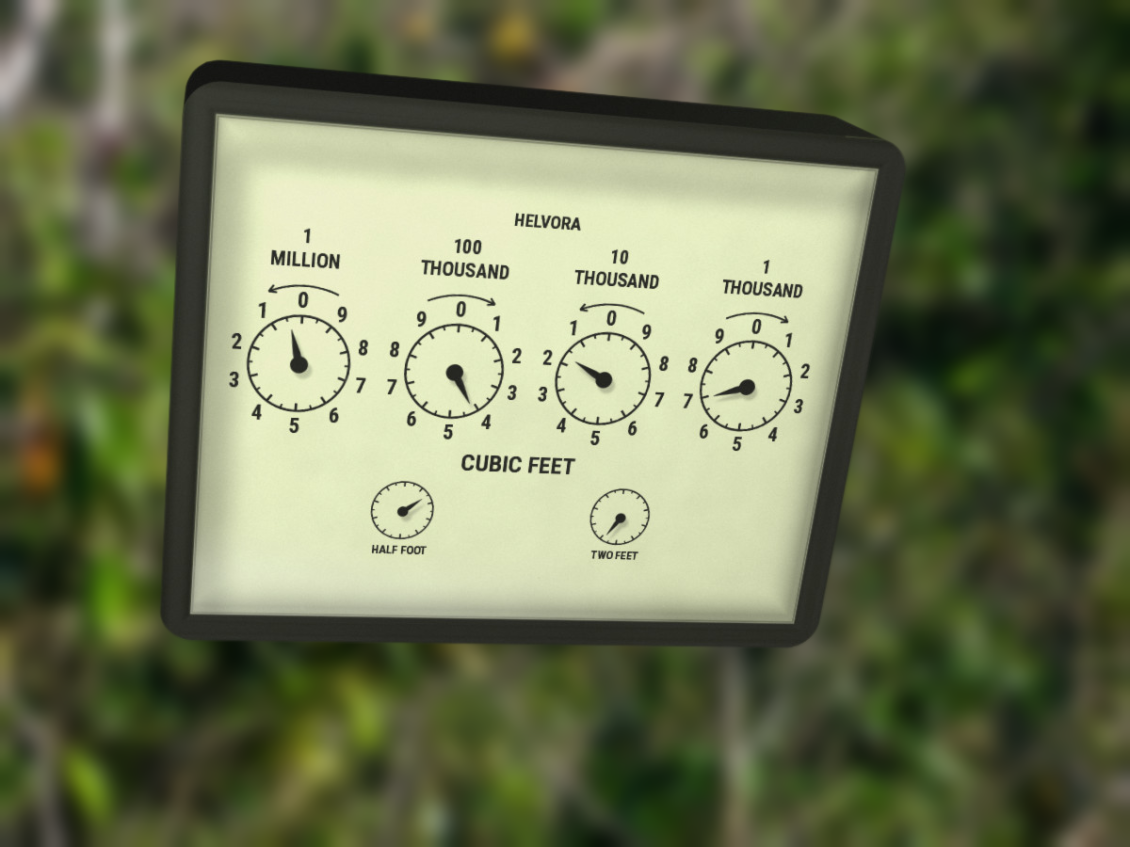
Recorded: 41700 (ft³)
